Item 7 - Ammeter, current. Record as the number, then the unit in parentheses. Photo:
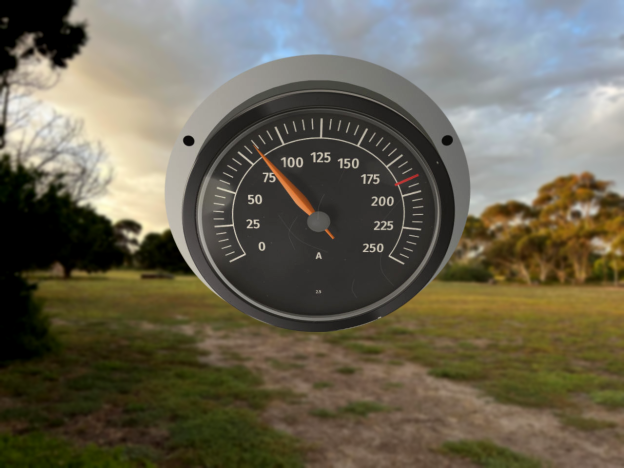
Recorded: 85 (A)
